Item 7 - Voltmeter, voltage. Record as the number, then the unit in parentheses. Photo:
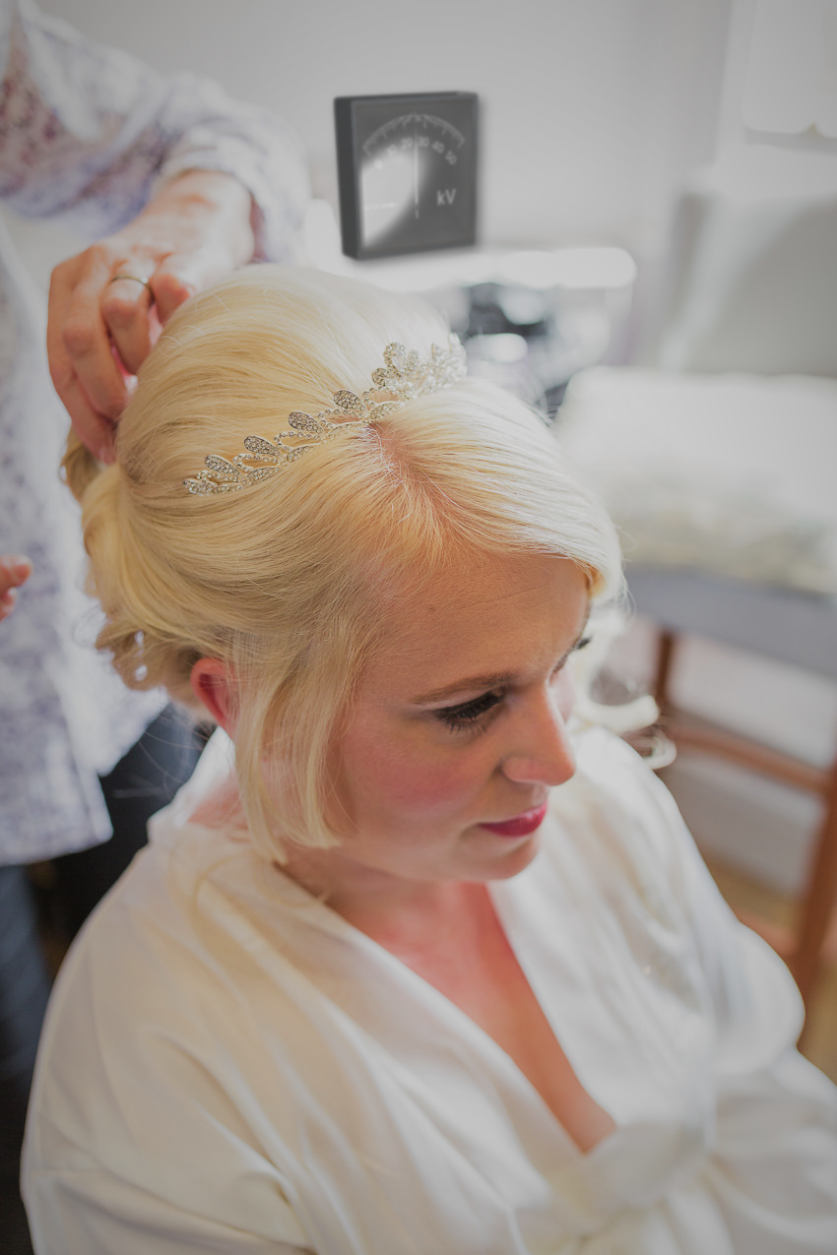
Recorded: 25 (kV)
